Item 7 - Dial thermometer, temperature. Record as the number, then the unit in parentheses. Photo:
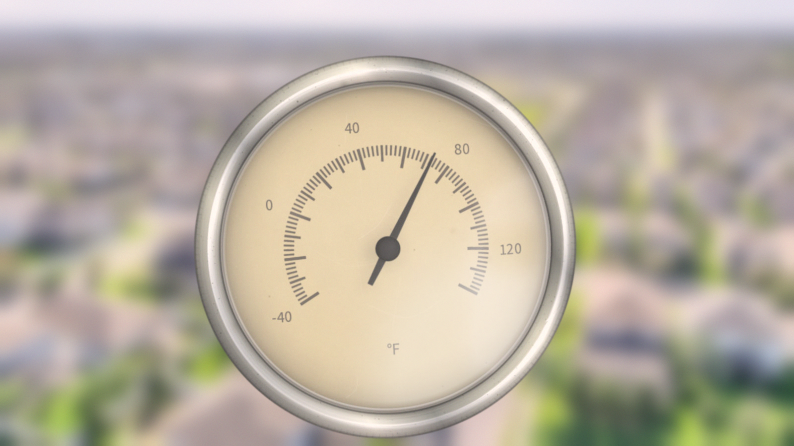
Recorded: 72 (°F)
